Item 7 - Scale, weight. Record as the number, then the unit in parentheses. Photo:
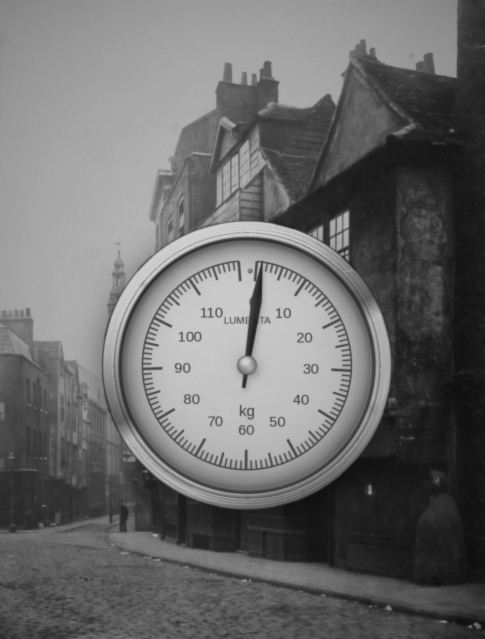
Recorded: 1 (kg)
